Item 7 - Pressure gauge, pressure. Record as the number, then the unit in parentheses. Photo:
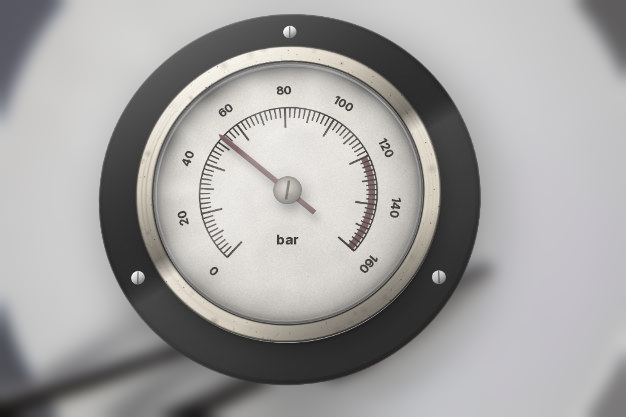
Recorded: 52 (bar)
